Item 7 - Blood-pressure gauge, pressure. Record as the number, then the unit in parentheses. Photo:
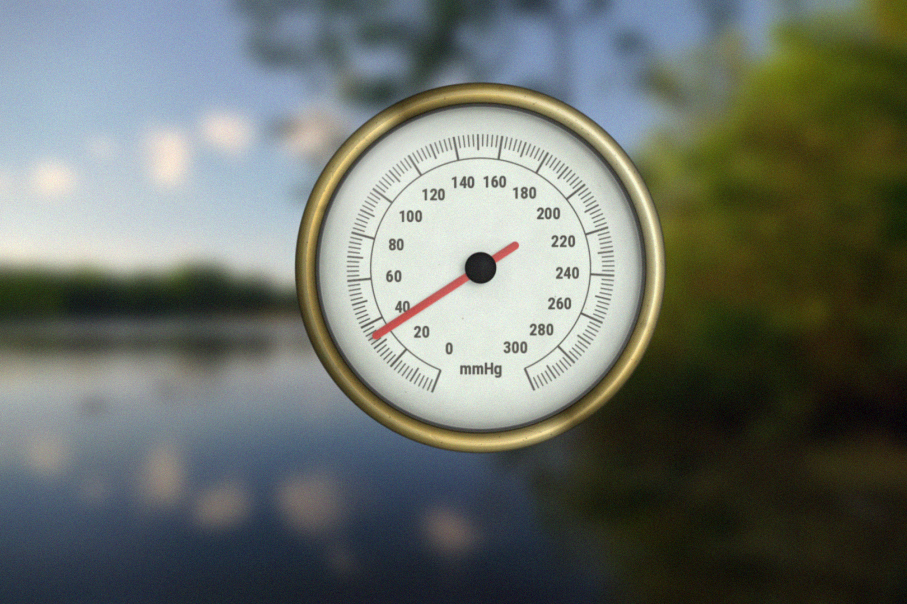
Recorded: 34 (mmHg)
